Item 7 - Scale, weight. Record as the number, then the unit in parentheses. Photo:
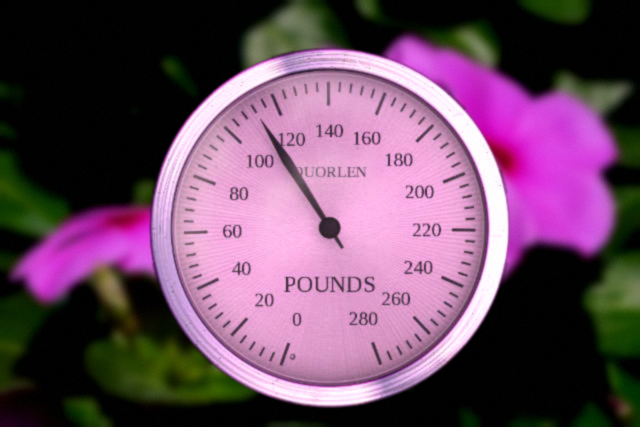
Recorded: 112 (lb)
